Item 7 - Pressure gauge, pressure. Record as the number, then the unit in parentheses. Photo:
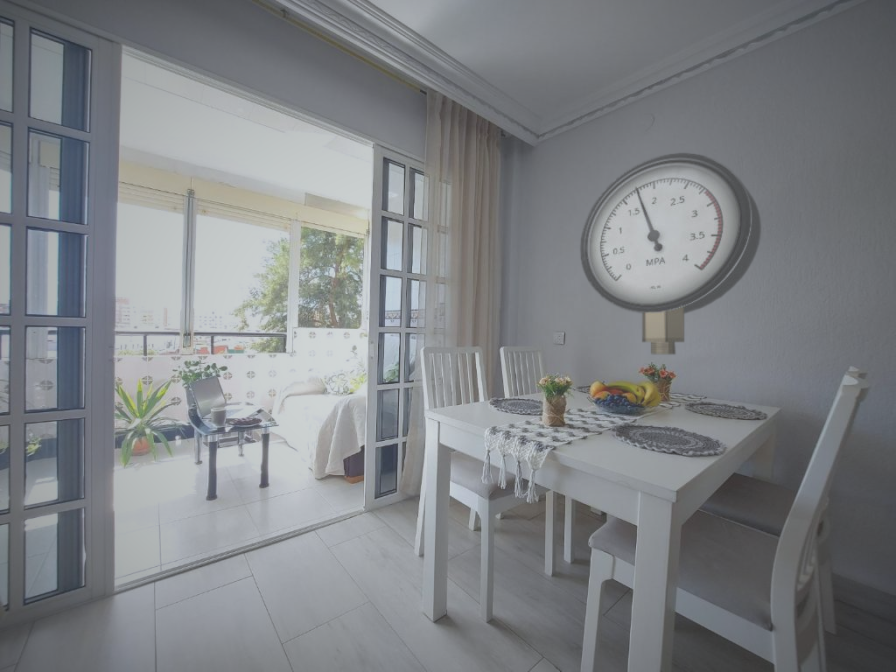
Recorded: 1.75 (MPa)
